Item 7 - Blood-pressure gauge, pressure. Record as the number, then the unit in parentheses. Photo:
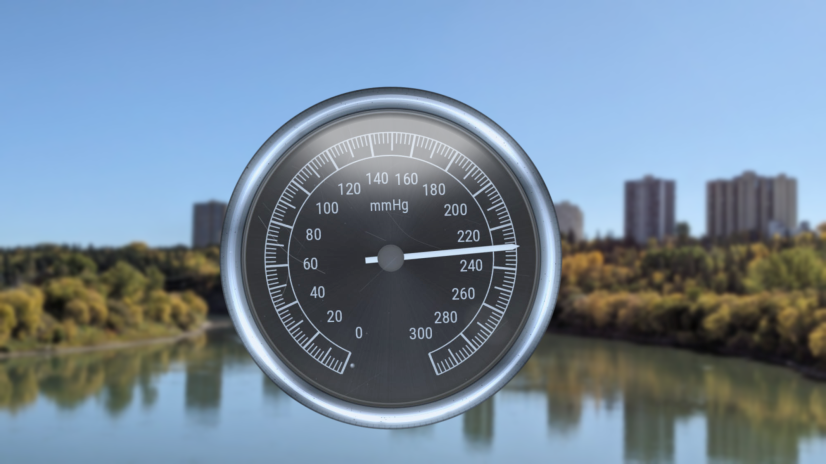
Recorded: 230 (mmHg)
